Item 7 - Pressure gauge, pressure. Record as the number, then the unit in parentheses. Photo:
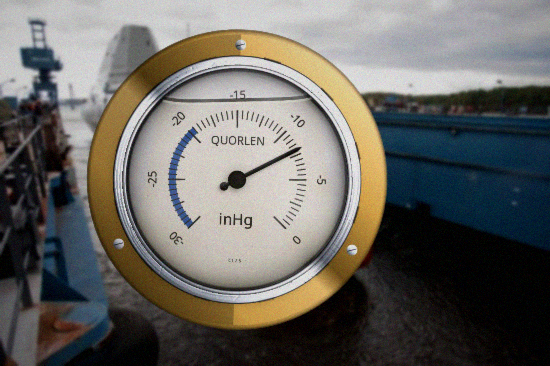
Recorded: -8 (inHg)
